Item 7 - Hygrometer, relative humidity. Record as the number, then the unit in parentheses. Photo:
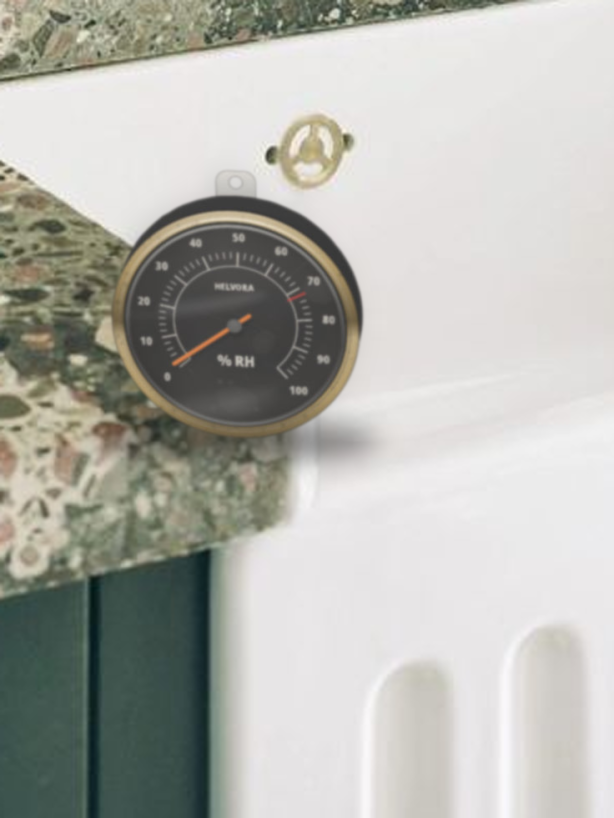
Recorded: 2 (%)
